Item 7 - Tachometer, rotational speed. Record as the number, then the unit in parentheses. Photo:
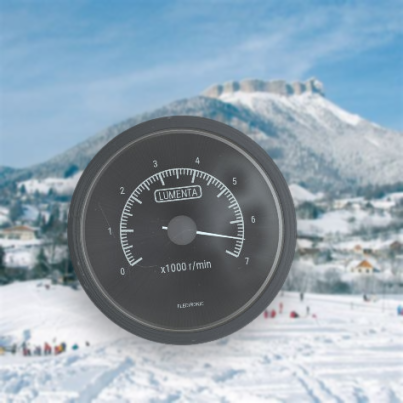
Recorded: 6500 (rpm)
